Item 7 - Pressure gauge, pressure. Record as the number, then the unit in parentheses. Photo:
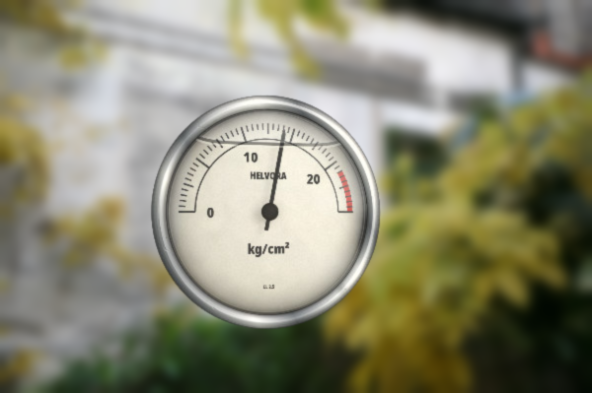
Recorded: 14 (kg/cm²)
